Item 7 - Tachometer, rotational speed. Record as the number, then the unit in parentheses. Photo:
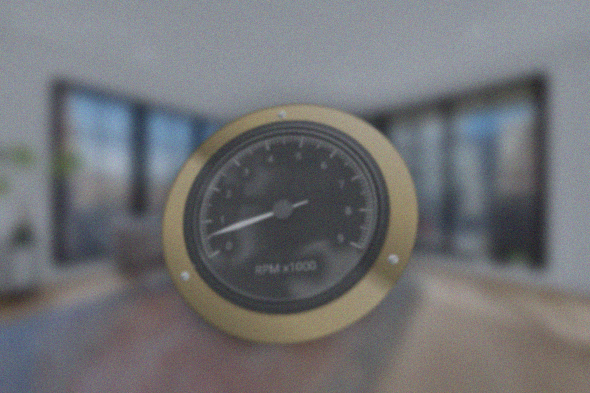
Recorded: 500 (rpm)
